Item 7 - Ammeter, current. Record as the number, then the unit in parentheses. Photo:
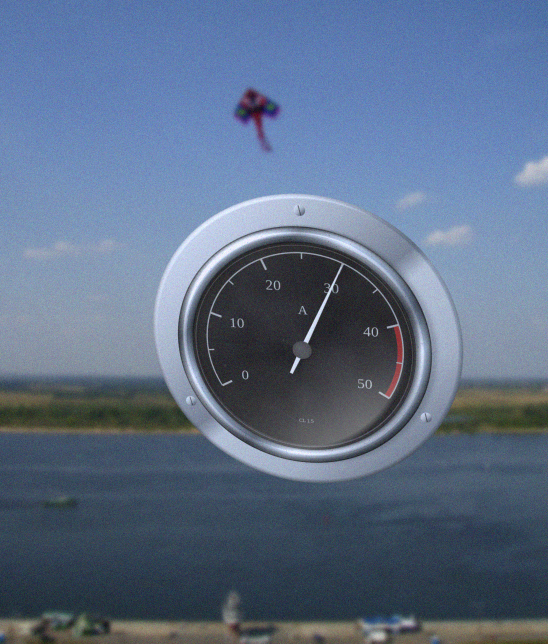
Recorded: 30 (A)
